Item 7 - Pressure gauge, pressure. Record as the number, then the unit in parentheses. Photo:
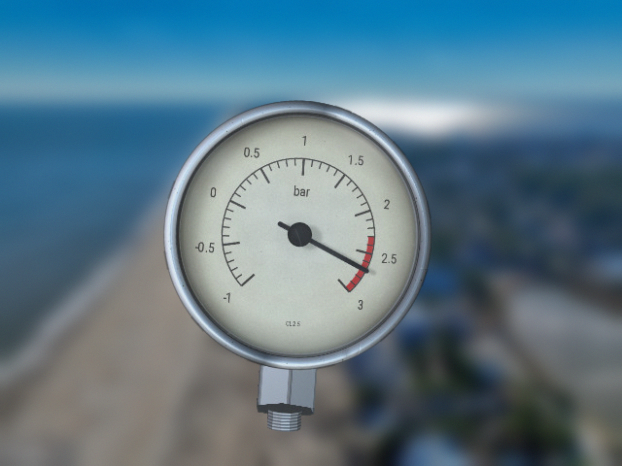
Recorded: 2.7 (bar)
